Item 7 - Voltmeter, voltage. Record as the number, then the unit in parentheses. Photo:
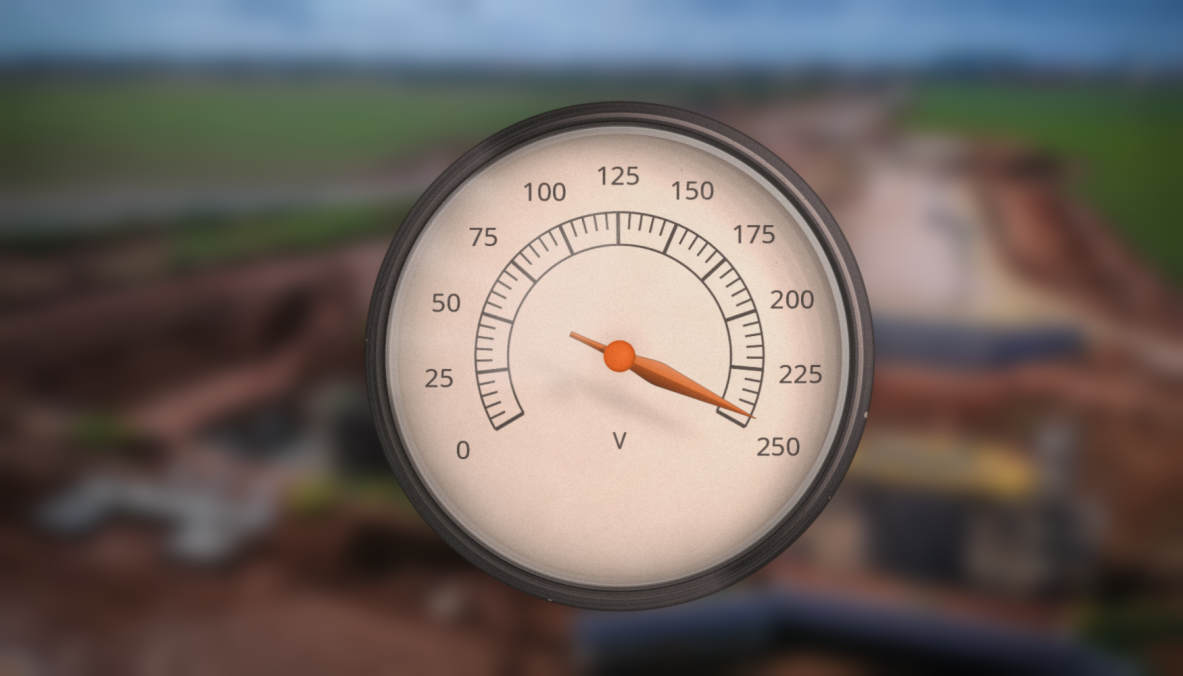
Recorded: 245 (V)
